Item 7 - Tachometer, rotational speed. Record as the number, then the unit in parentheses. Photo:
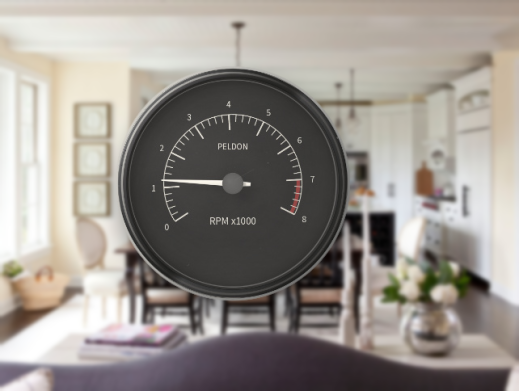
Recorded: 1200 (rpm)
